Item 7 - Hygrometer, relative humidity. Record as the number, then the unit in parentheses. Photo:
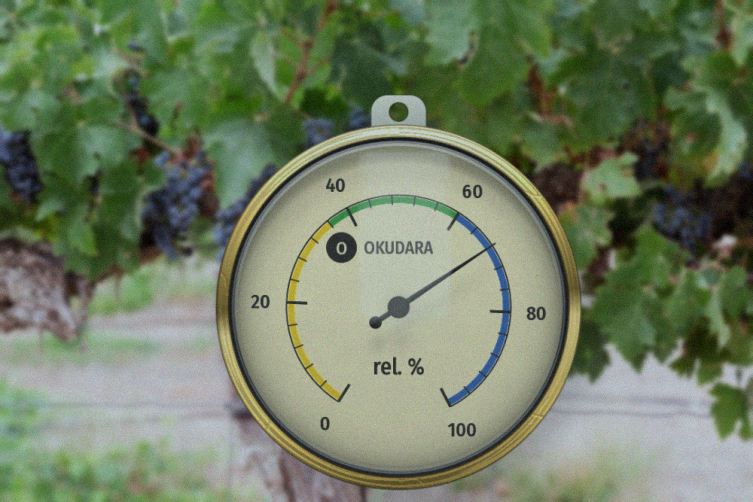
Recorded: 68 (%)
